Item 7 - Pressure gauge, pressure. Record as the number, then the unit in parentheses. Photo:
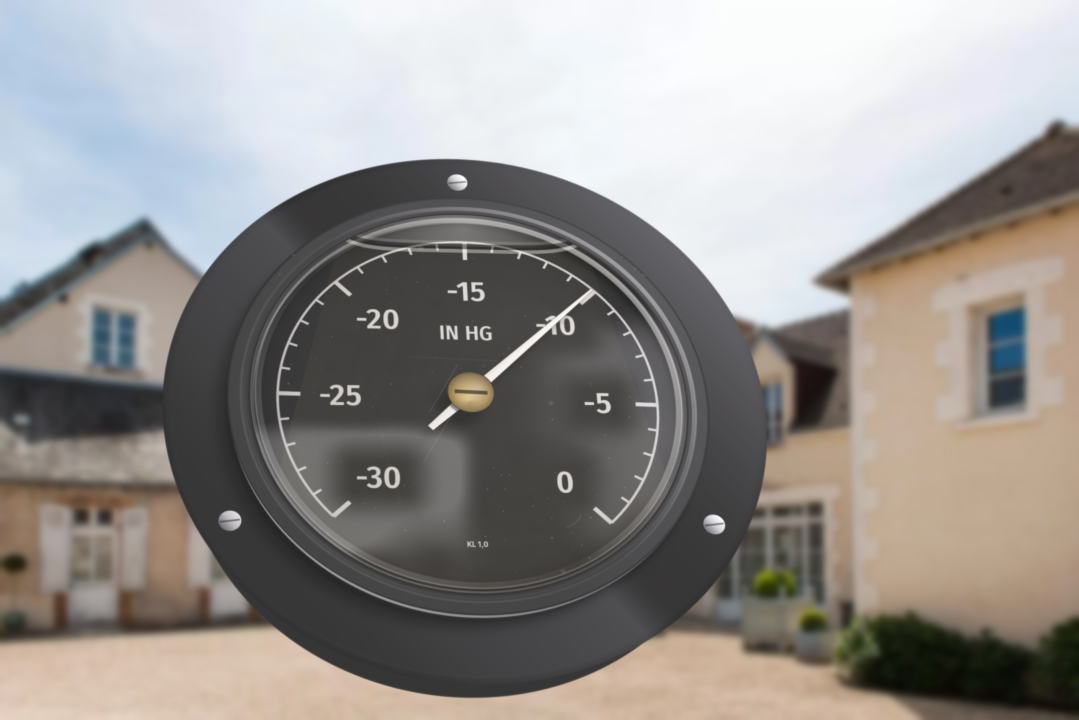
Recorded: -10 (inHg)
